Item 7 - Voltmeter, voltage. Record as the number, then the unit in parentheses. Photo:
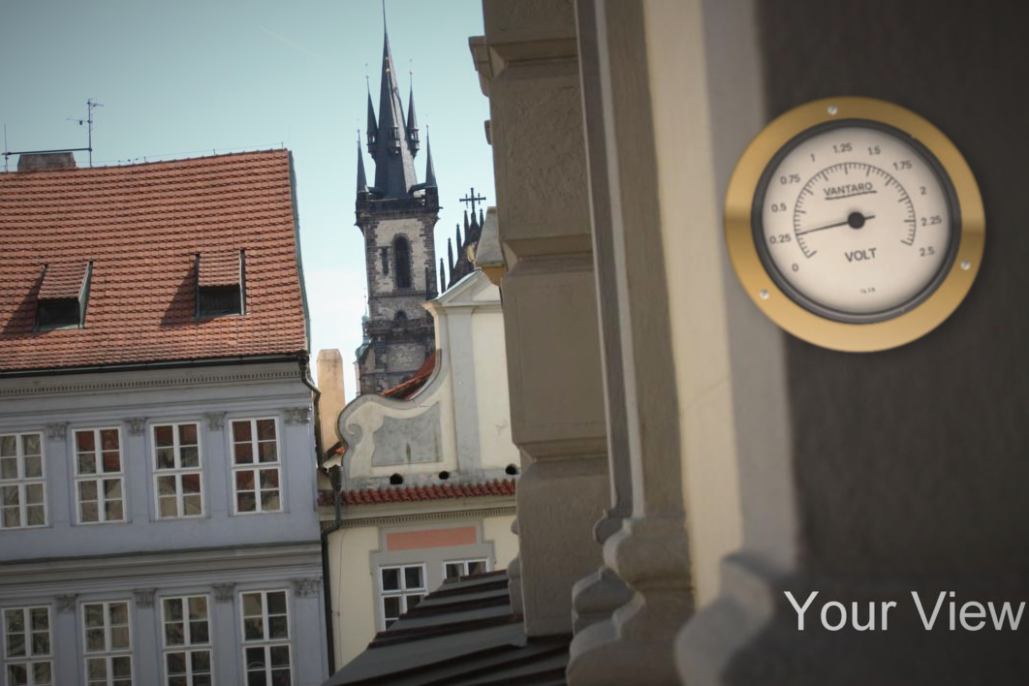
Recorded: 0.25 (V)
